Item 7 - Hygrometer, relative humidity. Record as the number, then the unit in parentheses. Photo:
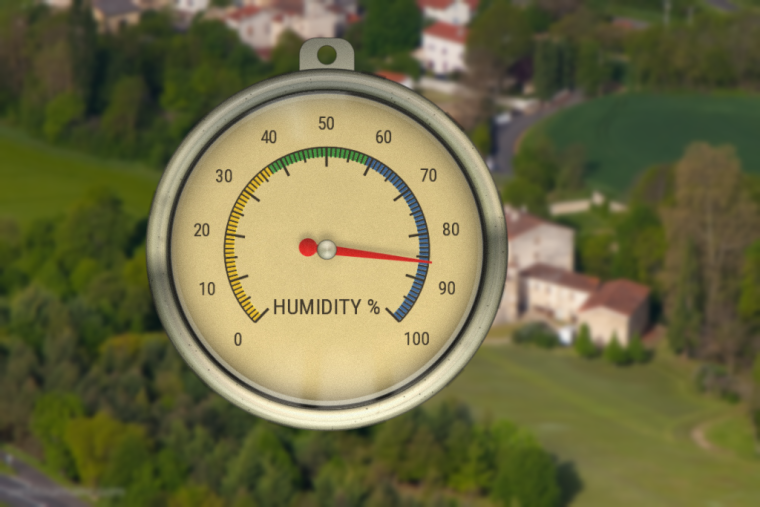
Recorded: 86 (%)
